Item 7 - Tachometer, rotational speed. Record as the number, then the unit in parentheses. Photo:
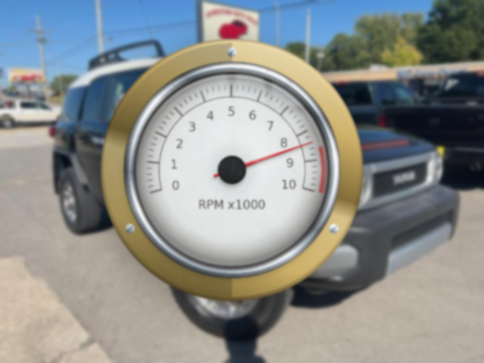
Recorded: 8400 (rpm)
